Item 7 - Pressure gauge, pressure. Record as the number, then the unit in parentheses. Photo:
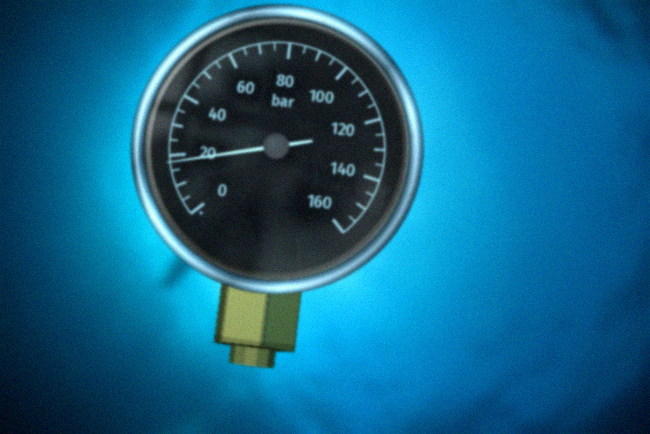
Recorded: 17.5 (bar)
